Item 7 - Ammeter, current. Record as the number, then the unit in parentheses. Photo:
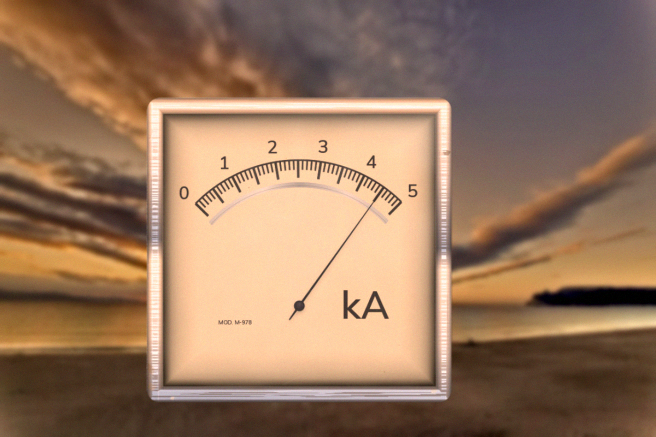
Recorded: 4.5 (kA)
